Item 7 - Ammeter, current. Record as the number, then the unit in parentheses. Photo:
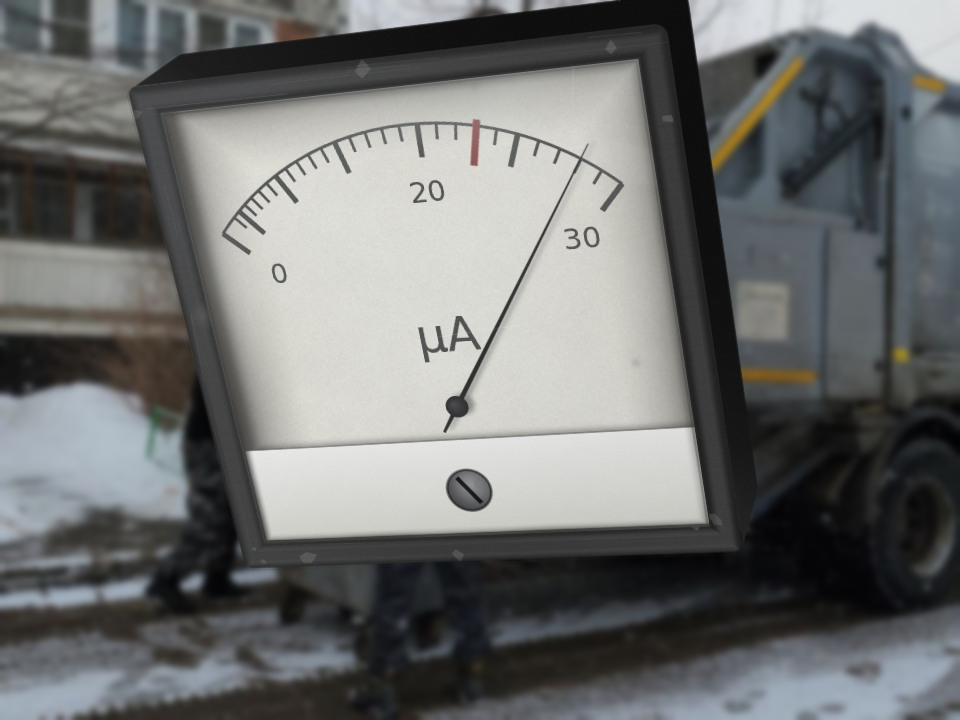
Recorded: 28 (µA)
